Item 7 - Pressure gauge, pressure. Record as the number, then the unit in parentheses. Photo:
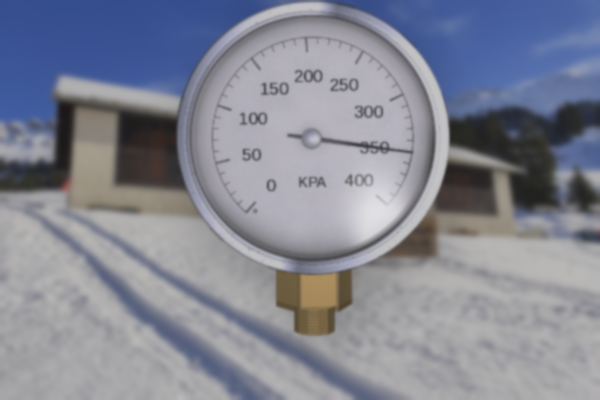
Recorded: 350 (kPa)
